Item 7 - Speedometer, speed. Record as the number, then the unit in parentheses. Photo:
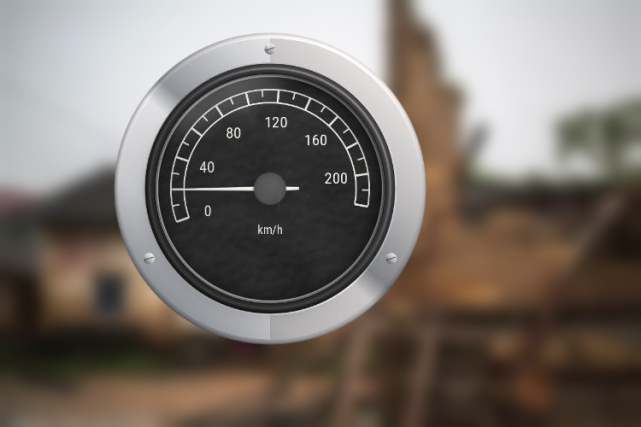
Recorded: 20 (km/h)
